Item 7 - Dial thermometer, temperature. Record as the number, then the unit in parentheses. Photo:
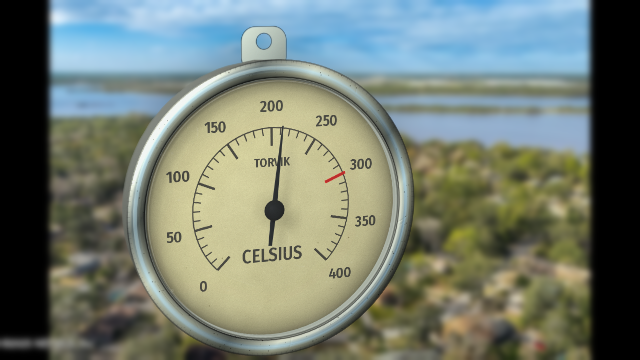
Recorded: 210 (°C)
